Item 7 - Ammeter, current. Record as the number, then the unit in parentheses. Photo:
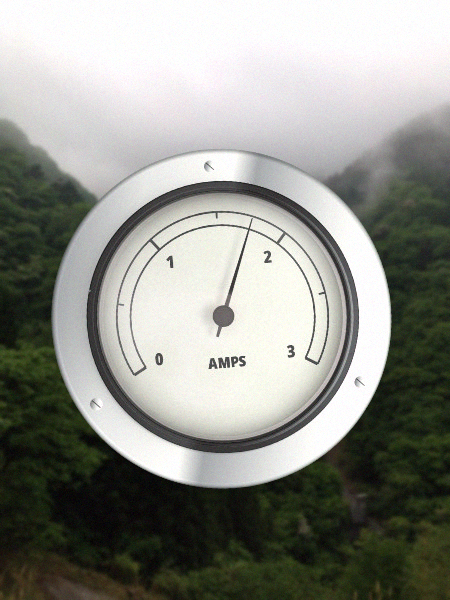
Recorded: 1.75 (A)
